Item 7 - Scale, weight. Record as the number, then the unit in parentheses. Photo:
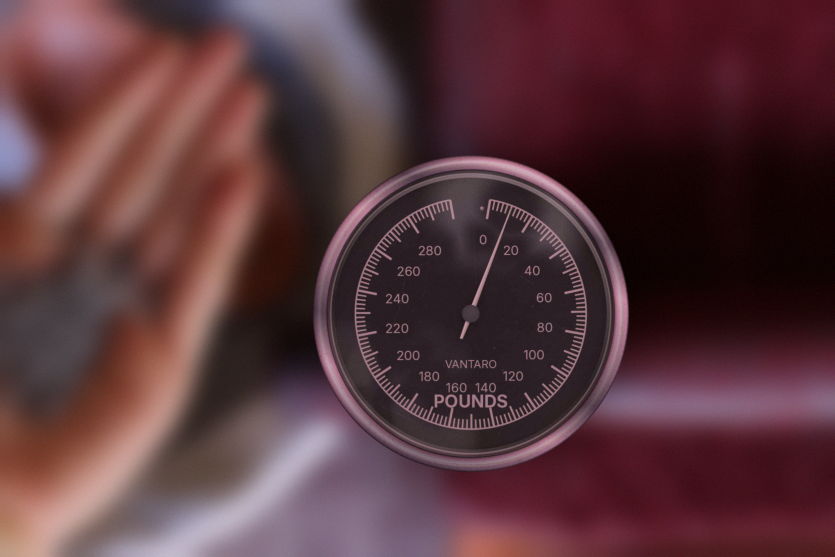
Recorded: 10 (lb)
